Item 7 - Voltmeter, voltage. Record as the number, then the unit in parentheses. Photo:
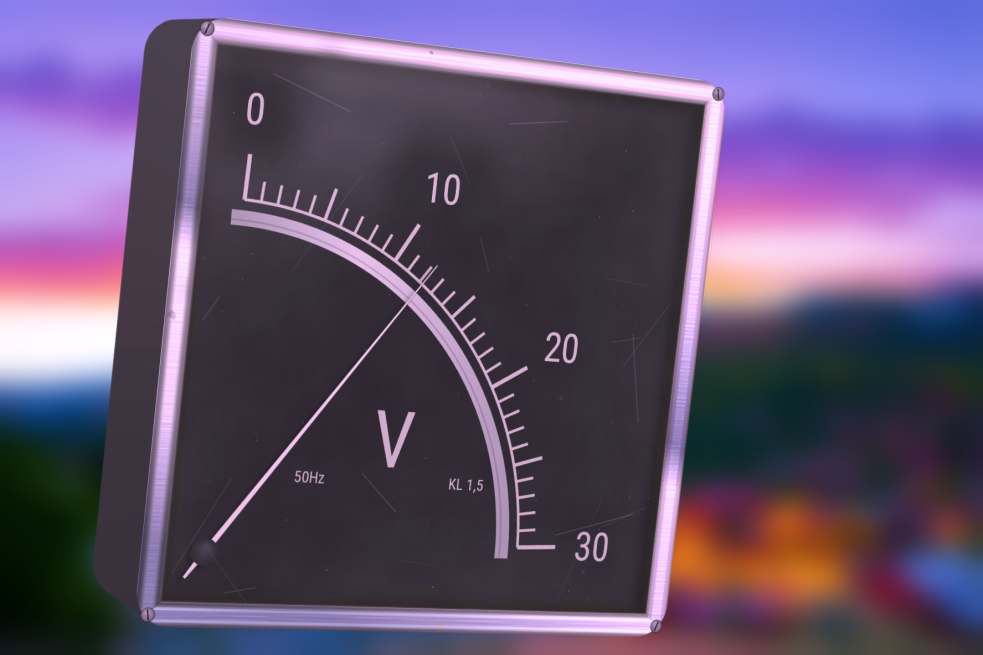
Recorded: 12 (V)
